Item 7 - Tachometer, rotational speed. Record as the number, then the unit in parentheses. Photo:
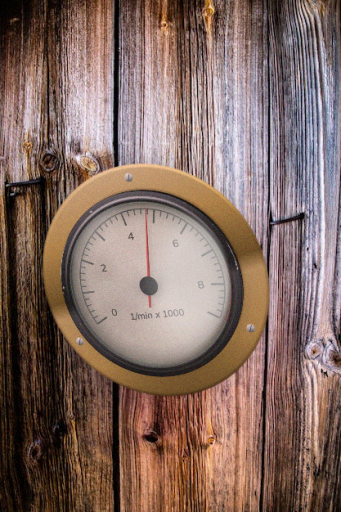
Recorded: 4800 (rpm)
